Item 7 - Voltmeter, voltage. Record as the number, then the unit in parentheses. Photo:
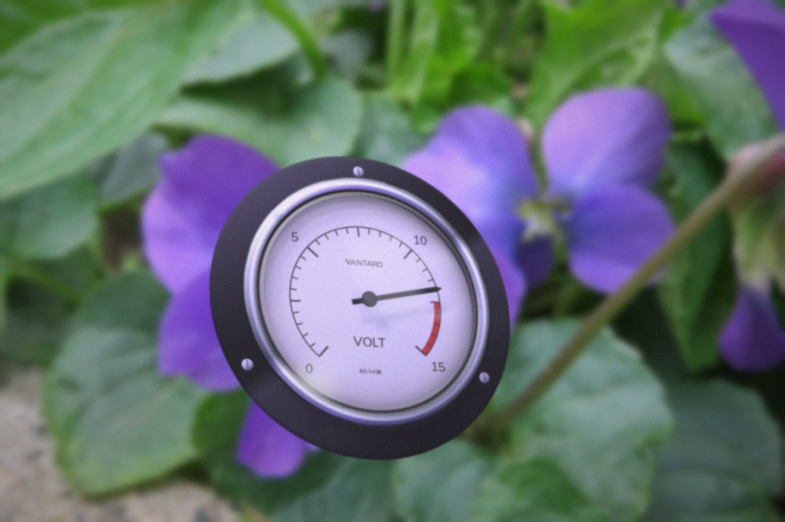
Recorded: 12 (V)
